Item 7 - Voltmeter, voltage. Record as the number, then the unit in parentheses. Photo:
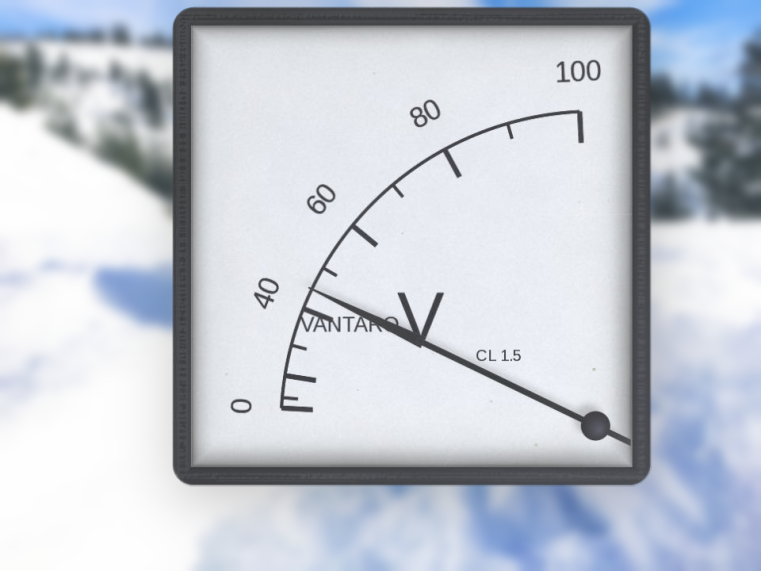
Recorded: 45 (V)
